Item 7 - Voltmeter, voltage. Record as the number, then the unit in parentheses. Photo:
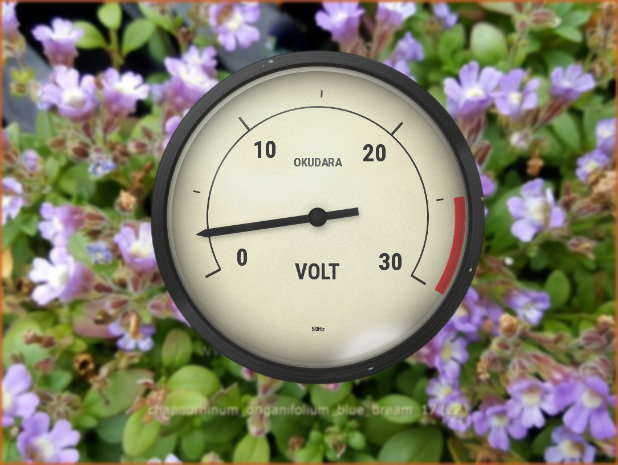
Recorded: 2.5 (V)
